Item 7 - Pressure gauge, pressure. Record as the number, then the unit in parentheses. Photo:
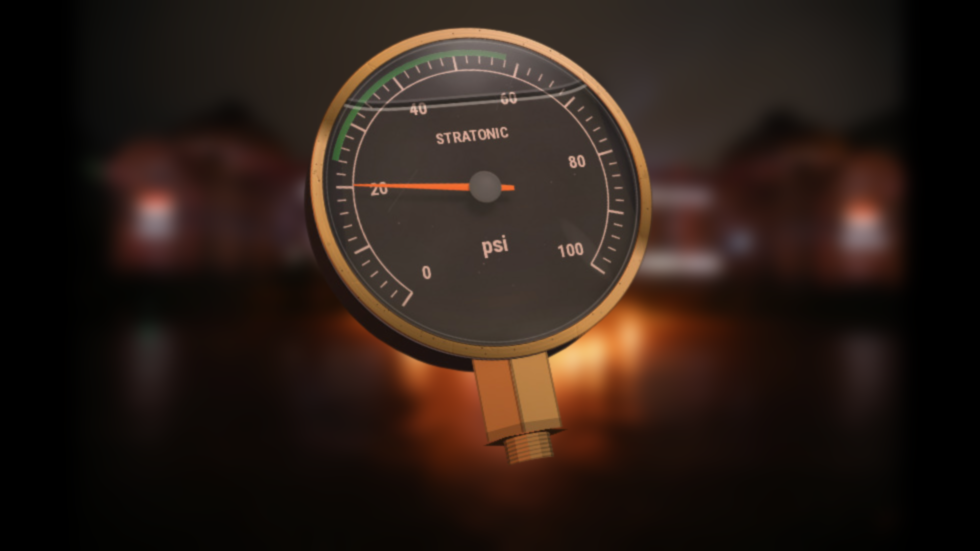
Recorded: 20 (psi)
